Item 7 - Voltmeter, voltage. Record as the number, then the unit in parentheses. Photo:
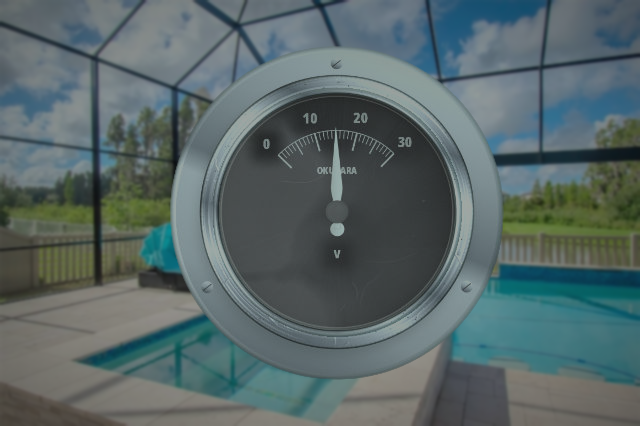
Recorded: 15 (V)
